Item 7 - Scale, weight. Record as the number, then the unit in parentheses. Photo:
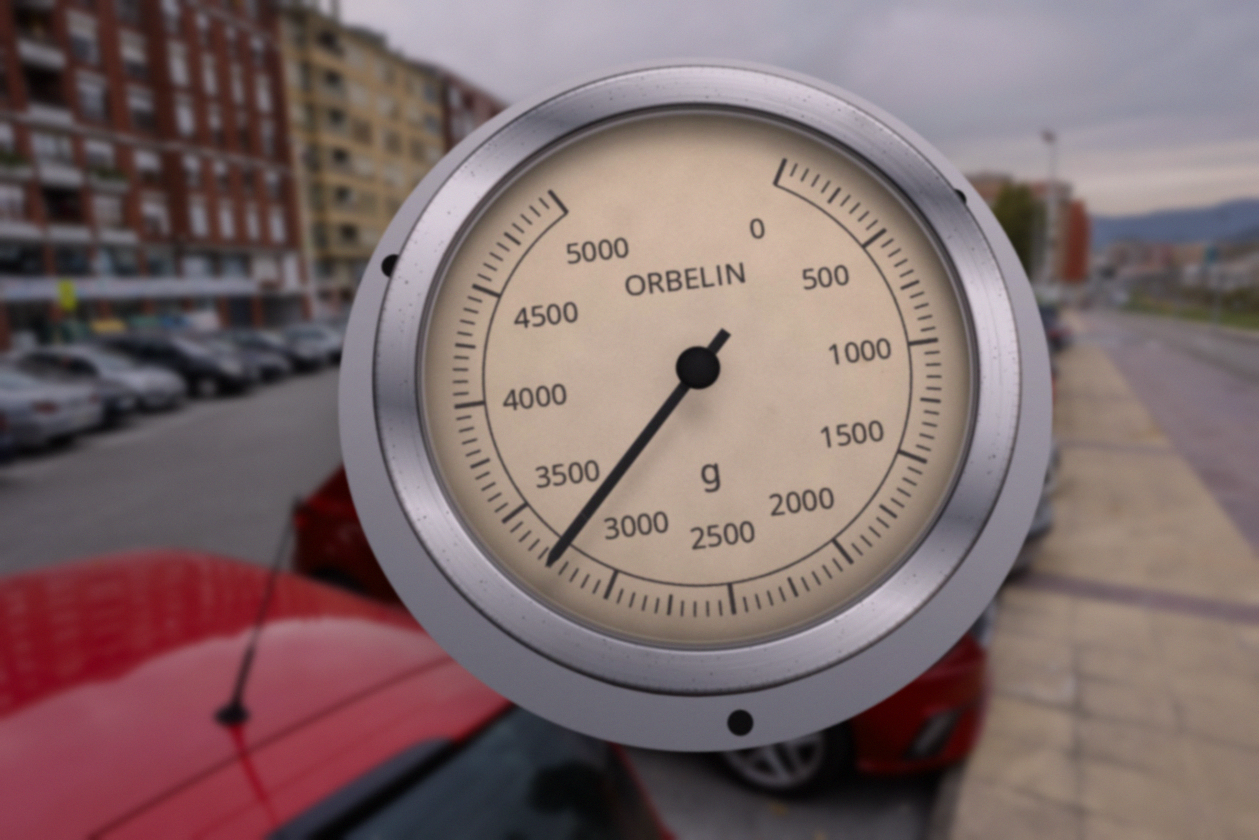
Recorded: 3250 (g)
